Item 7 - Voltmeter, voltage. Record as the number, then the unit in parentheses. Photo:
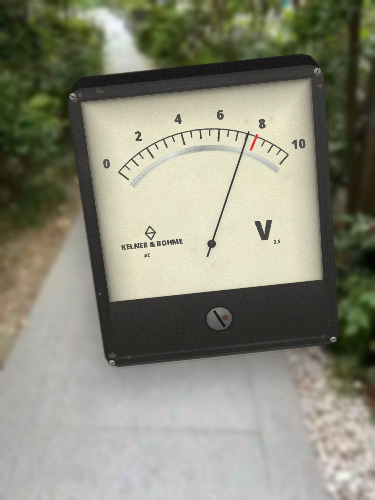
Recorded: 7.5 (V)
